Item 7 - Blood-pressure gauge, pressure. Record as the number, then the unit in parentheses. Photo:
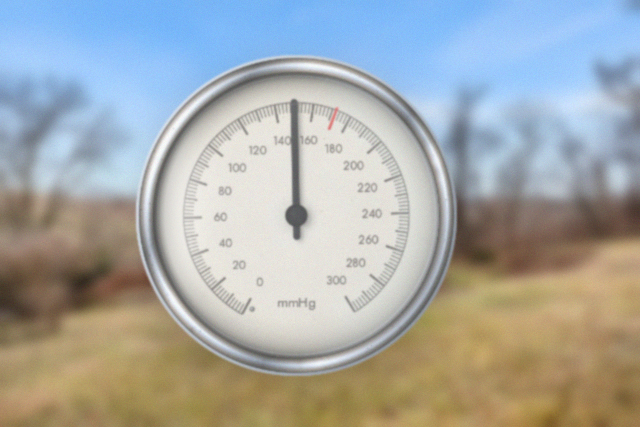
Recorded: 150 (mmHg)
